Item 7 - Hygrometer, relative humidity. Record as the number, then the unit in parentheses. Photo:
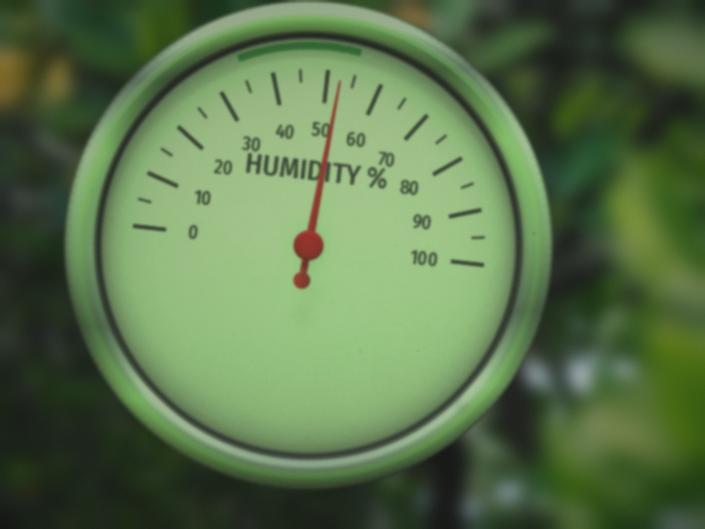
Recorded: 52.5 (%)
